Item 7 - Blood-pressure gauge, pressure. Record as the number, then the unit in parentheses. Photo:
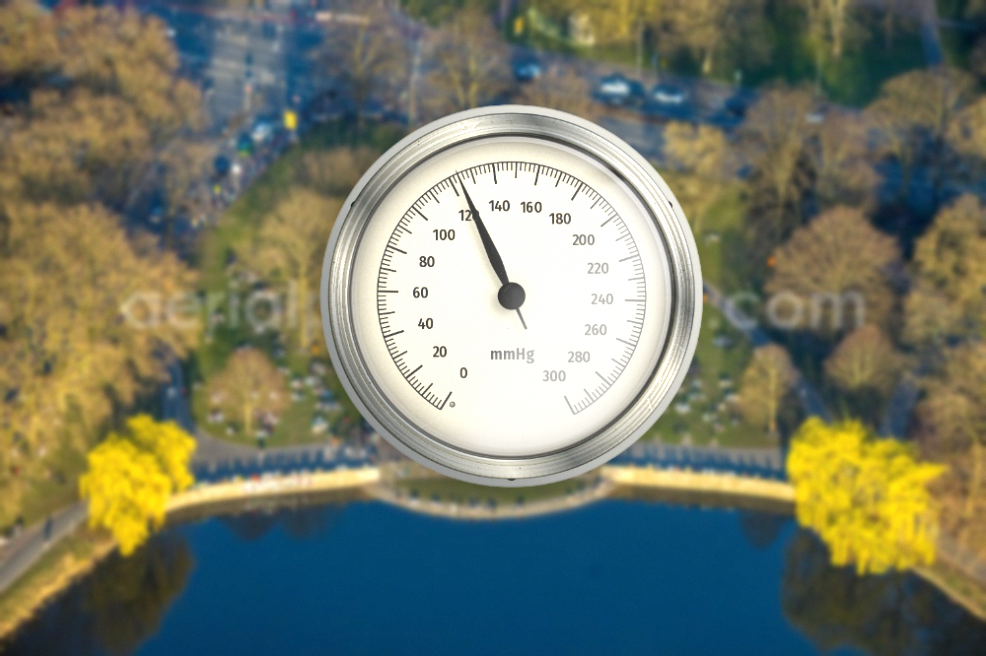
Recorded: 124 (mmHg)
